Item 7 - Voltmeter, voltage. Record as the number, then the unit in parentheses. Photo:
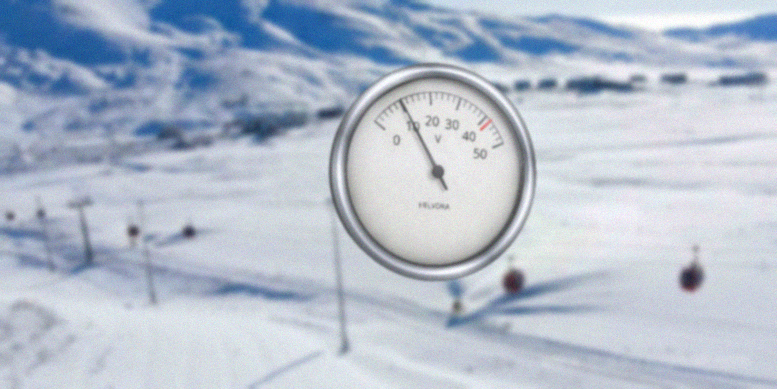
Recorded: 10 (V)
